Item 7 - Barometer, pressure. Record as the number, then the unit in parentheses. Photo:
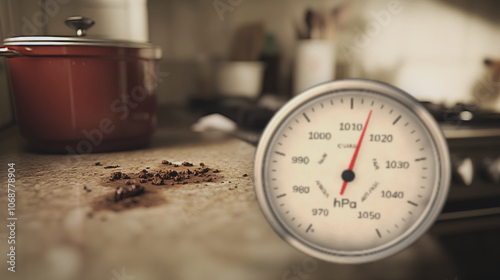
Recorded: 1014 (hPa)
